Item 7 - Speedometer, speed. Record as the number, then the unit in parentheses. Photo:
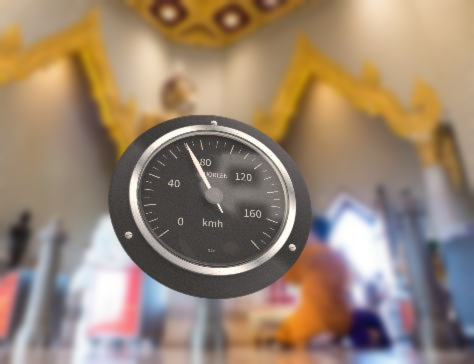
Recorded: 70 (km/h)
